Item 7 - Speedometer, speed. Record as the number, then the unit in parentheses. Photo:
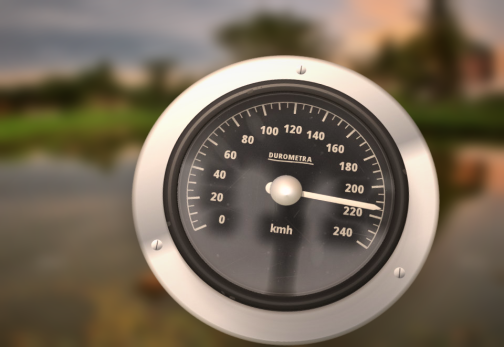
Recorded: 215 (km/h)
